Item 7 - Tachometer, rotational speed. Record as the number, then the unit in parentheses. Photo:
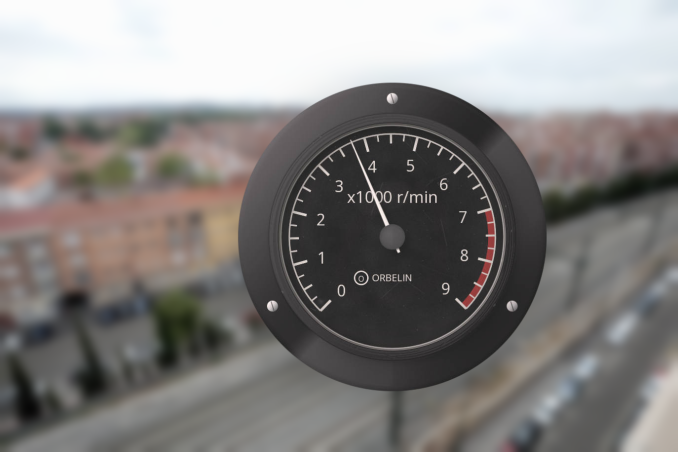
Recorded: 3750 (rpm)
